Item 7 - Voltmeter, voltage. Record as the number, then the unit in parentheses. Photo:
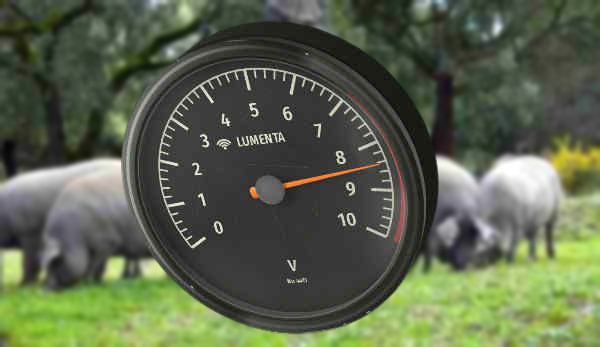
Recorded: 8.4 (V)
